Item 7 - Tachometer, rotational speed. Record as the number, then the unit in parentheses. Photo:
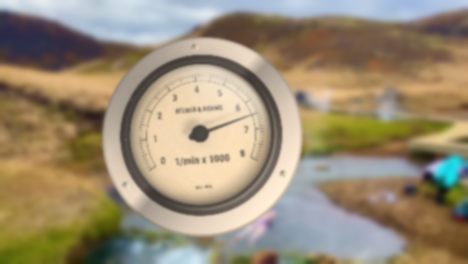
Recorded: 6500 (rpm)
